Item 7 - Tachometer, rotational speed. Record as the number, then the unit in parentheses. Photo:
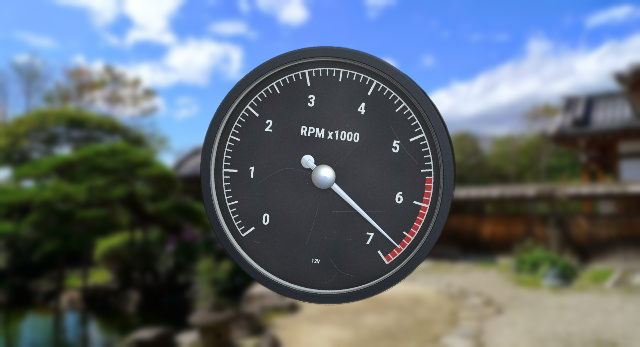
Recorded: 6700 (rpm)
